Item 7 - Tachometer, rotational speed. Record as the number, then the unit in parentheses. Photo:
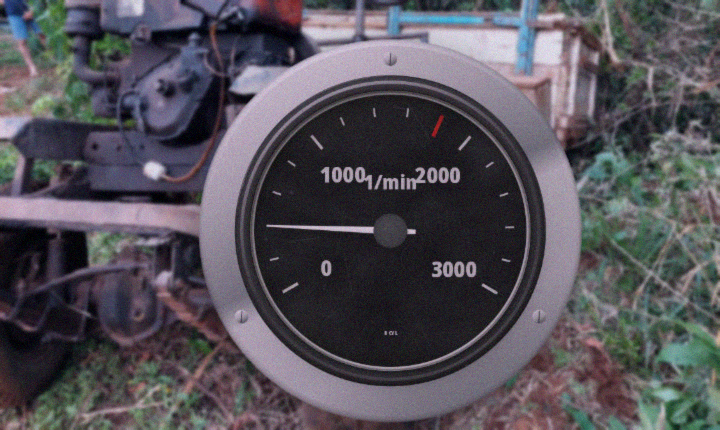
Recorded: 400 (rpm)
